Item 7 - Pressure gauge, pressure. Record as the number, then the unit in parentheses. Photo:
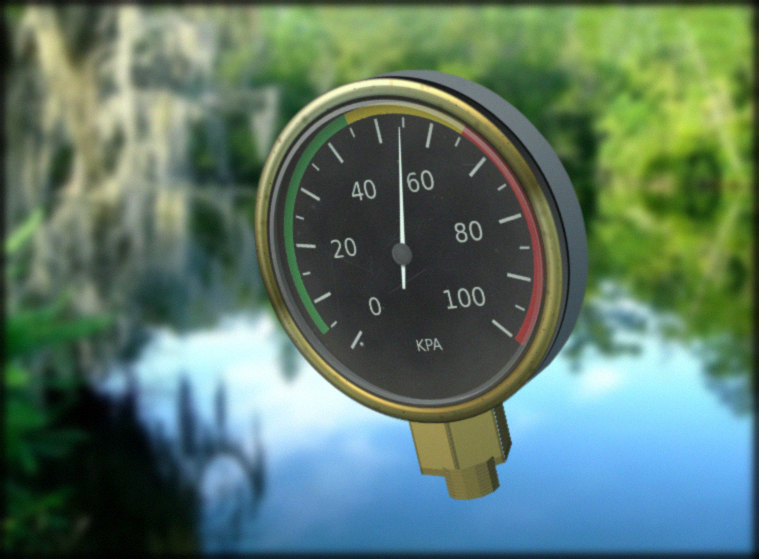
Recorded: 55 (kPa)
